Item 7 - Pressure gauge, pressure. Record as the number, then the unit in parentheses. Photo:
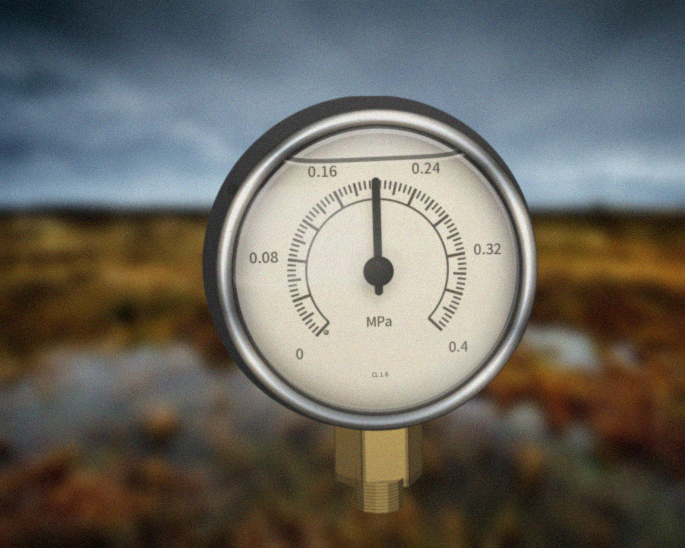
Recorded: 0.2 (MPa)
